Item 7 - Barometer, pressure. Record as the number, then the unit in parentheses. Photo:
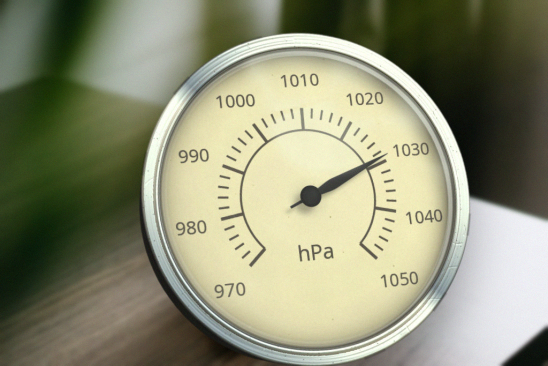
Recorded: 1029 (hPa)
